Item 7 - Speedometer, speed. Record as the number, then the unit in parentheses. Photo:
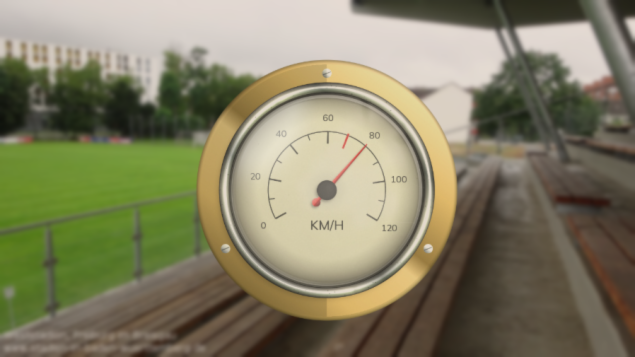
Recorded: 80 (km/h)
